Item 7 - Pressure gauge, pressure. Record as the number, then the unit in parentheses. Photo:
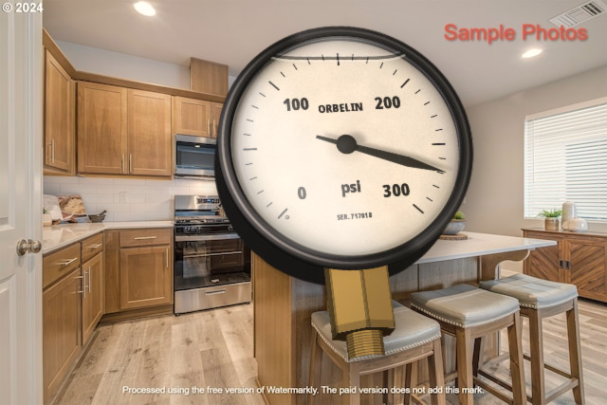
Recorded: 270 (psi)
